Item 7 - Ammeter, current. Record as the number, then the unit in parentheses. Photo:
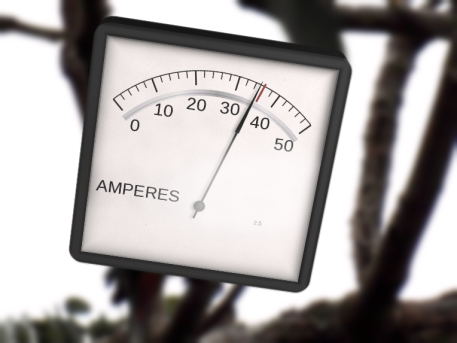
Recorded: 35 (A)
